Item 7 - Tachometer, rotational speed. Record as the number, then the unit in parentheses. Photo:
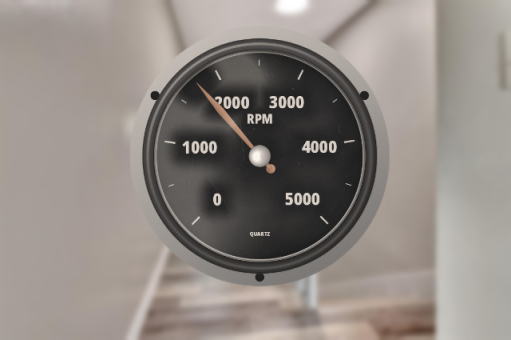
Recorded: 1750 (rpm)
